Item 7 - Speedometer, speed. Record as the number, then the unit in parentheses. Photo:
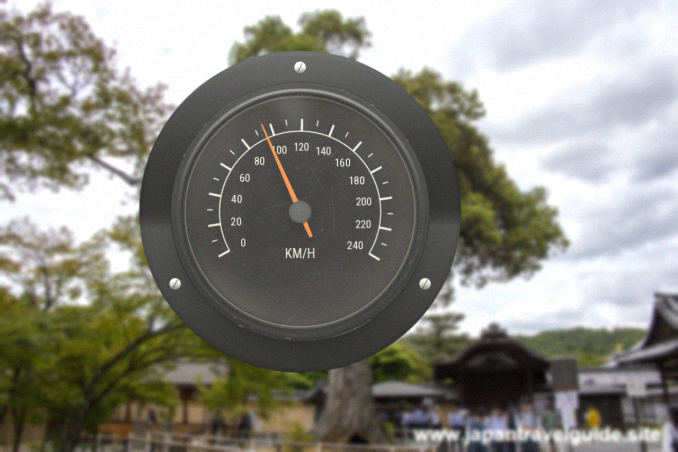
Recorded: 95 (km/h)
